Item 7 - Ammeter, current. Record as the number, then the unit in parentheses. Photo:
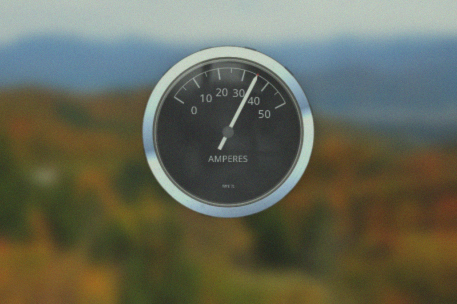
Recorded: 35 (A)
